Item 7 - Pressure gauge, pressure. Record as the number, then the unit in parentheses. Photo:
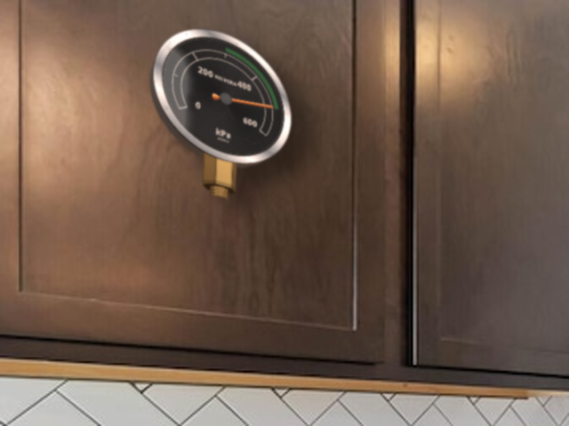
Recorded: 500 (kPa)
